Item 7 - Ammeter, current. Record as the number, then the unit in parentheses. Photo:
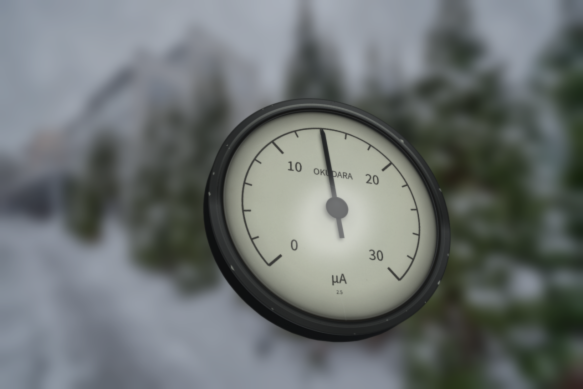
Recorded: 14 (µA)
